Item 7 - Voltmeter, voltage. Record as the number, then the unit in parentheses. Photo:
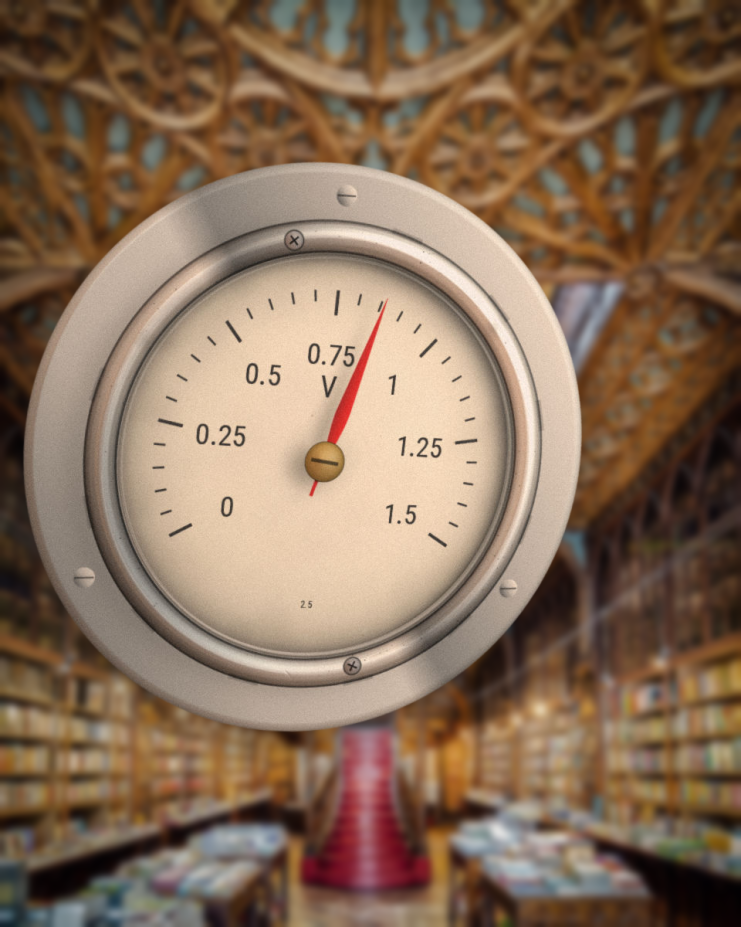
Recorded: 0.85 (V)
